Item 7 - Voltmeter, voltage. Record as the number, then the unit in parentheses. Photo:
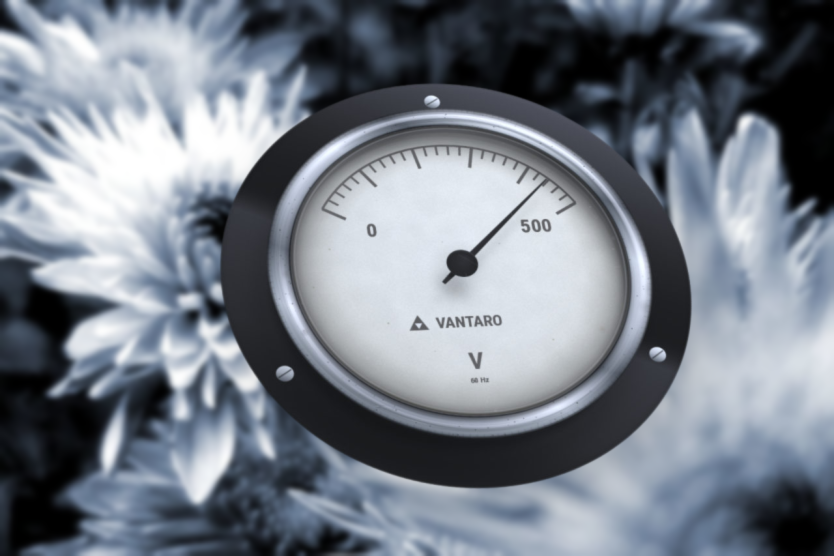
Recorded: 440 (V)
